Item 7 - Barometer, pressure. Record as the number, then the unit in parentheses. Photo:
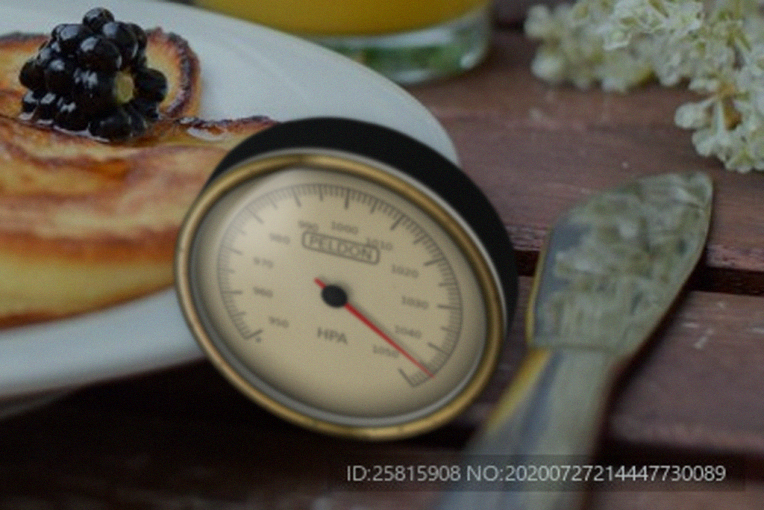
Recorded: 1045 (hPa)
